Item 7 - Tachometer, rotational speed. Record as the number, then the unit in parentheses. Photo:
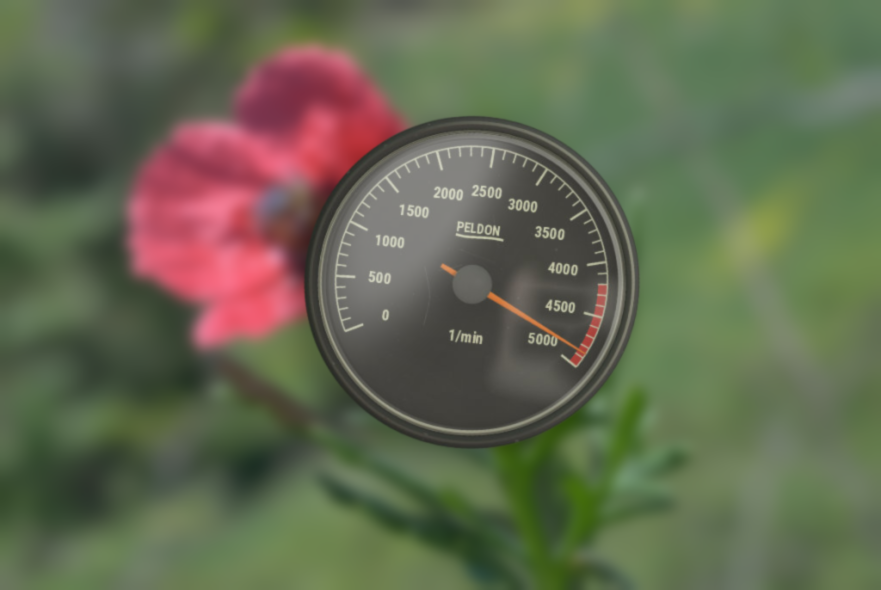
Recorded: 4850 (rpm)
